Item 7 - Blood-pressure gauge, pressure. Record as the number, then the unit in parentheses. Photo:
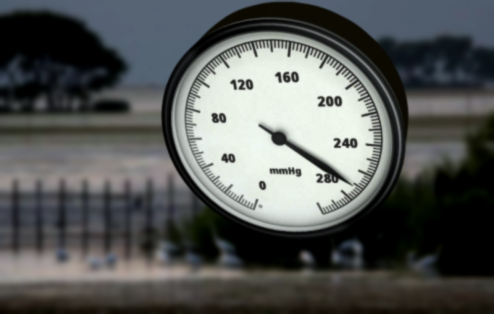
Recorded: 270 (mmHg)
